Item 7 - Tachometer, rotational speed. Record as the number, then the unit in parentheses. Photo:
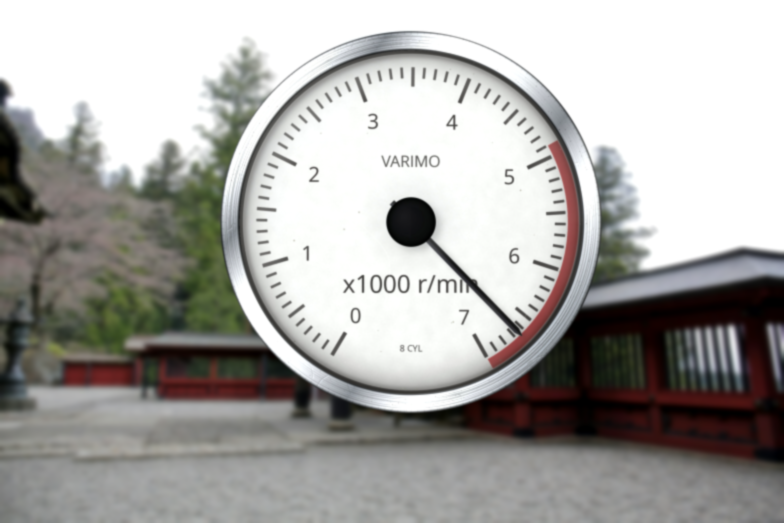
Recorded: 6650 (rpm)
